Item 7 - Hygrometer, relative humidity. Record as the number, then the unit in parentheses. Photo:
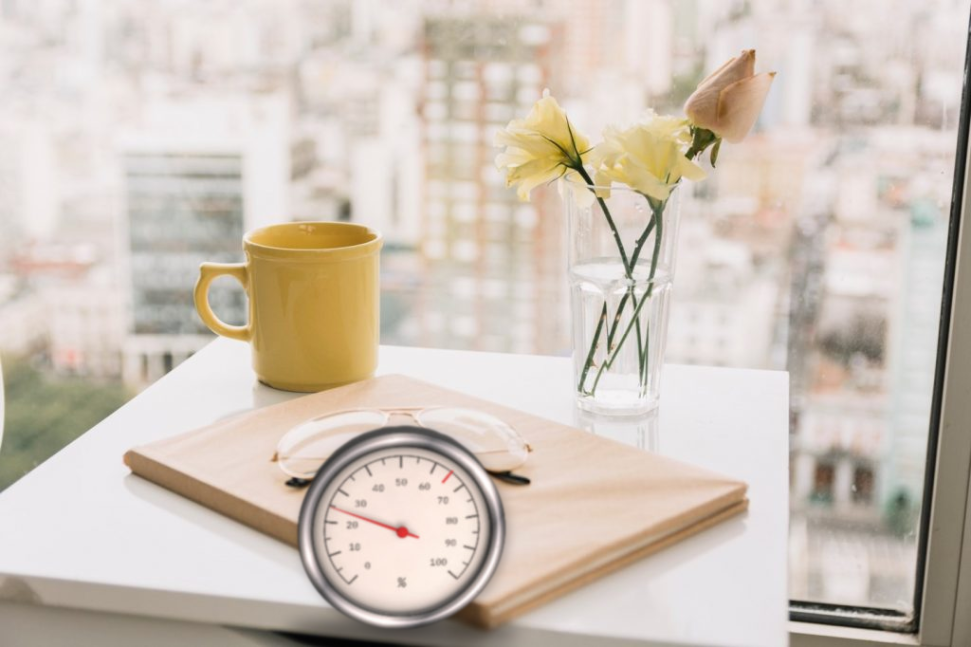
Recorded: 25 (%)
